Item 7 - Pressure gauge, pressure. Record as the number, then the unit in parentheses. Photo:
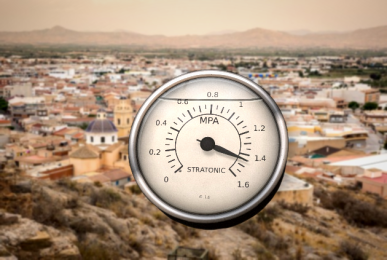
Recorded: 1.45 (MPa)
